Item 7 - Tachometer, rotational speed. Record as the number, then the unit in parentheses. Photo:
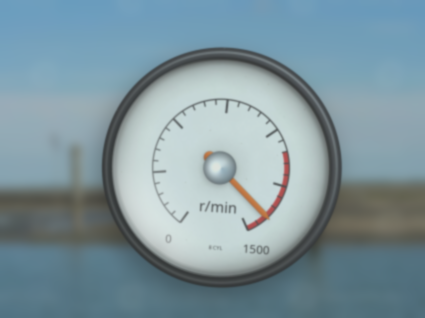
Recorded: 1400 (rpm)
